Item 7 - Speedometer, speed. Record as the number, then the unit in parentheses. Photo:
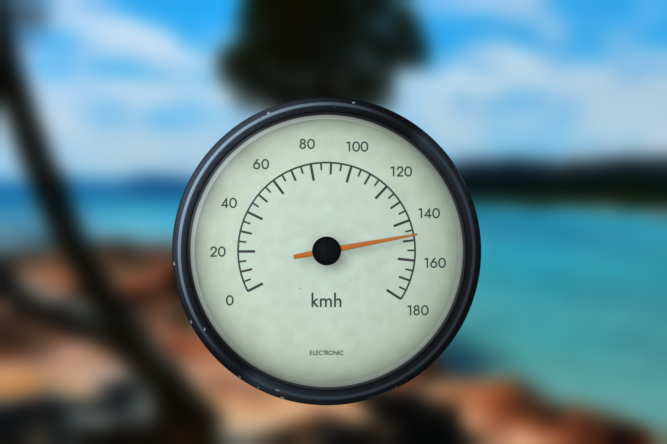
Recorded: 147.5 (km/h)
